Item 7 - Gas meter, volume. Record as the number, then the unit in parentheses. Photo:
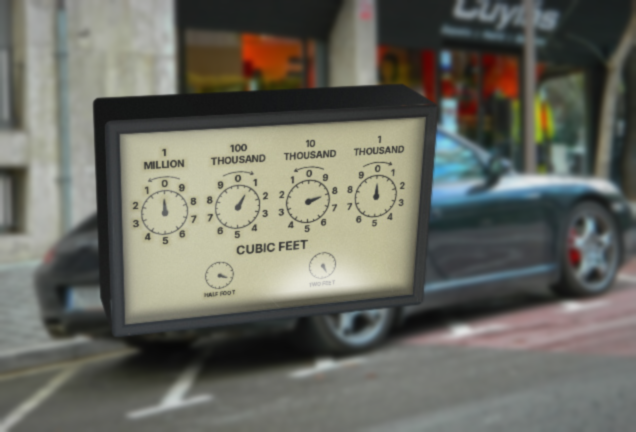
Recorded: 8000 (ft³)
